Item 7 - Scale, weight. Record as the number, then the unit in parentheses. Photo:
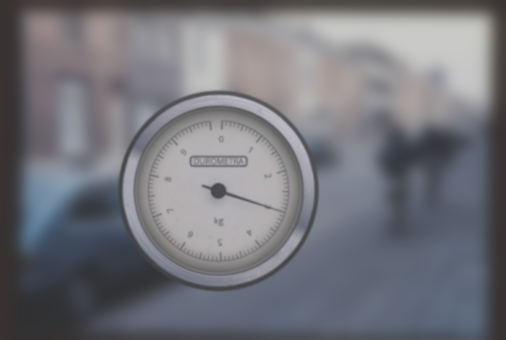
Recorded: 3 (kg)
